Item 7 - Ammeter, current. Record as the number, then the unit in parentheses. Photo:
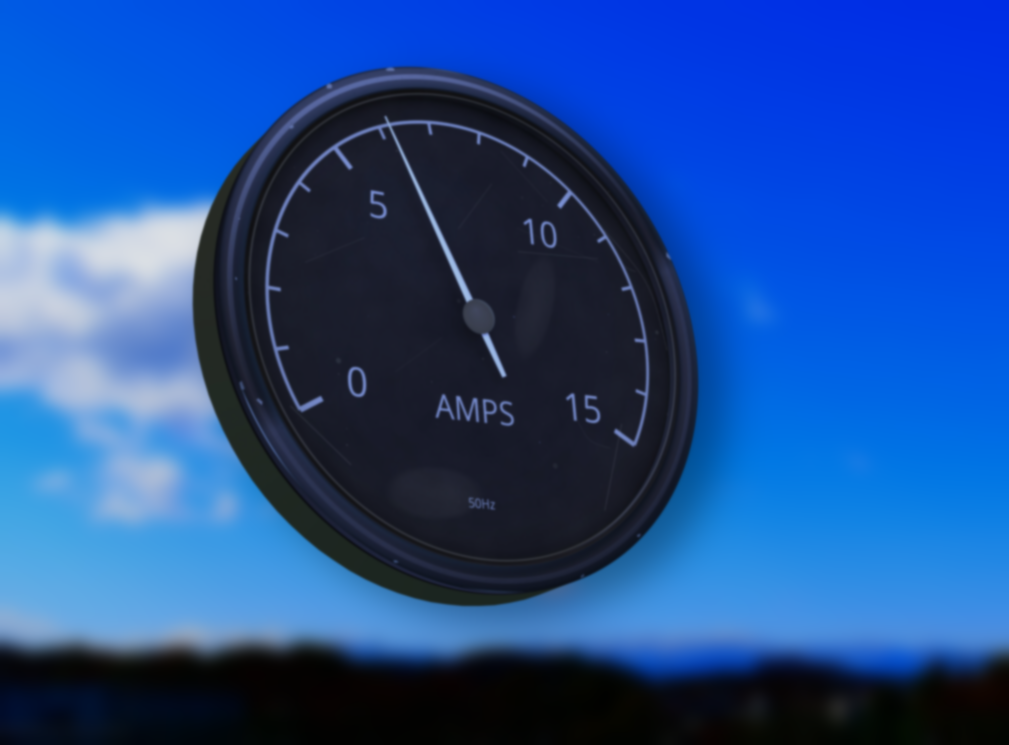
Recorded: 6 (A)
